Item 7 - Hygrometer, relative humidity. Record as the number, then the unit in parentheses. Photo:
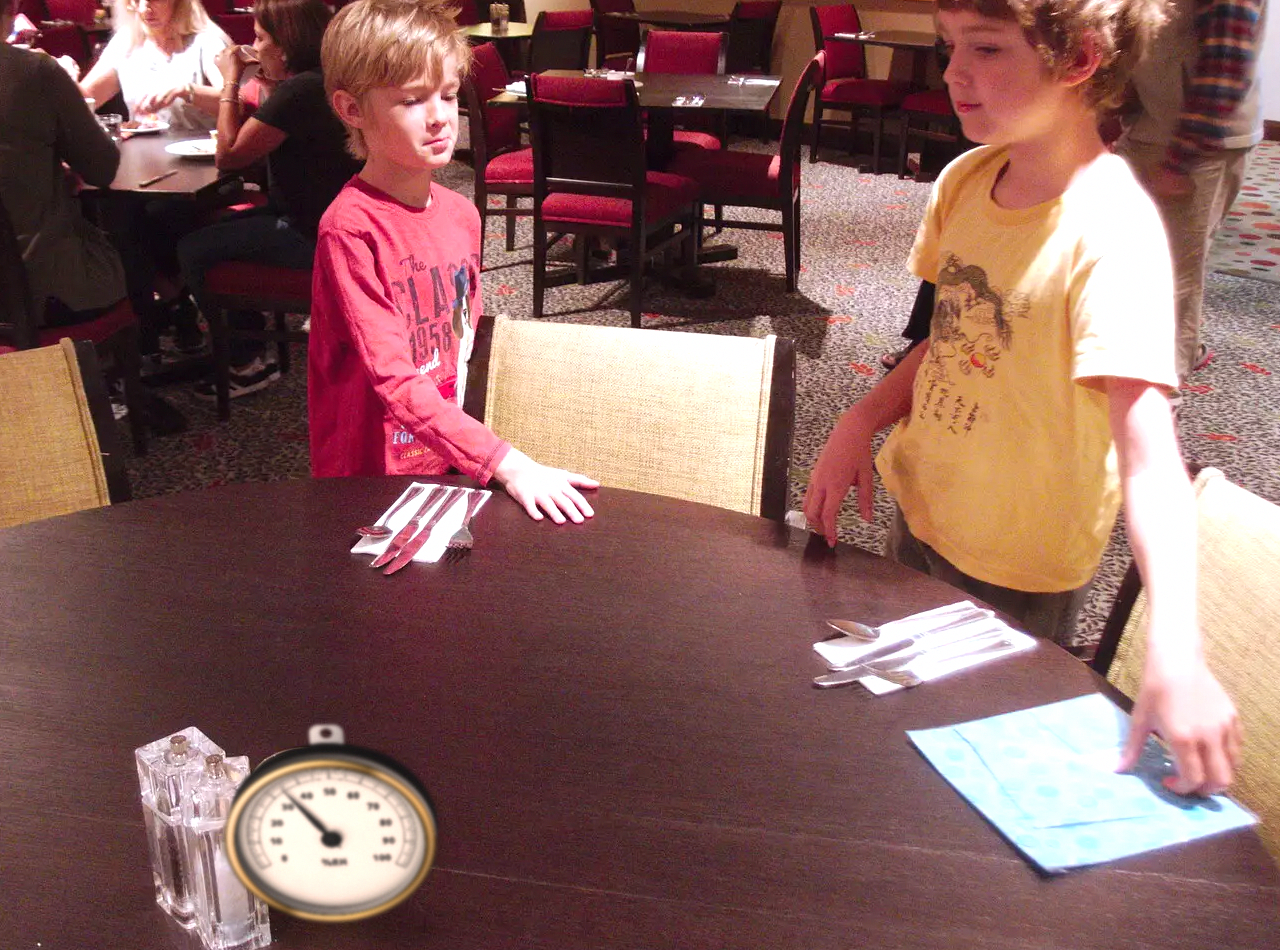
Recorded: 35 (%)
